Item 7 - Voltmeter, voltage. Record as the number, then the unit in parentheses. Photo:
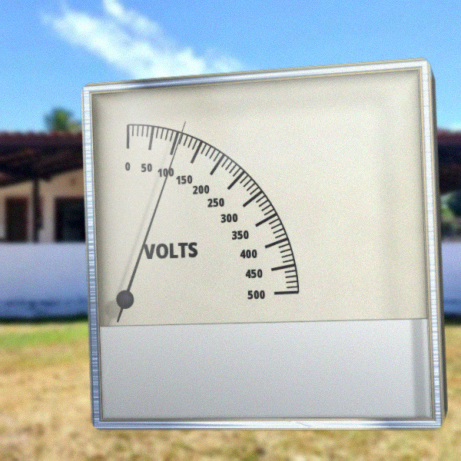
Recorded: 110 (V)
